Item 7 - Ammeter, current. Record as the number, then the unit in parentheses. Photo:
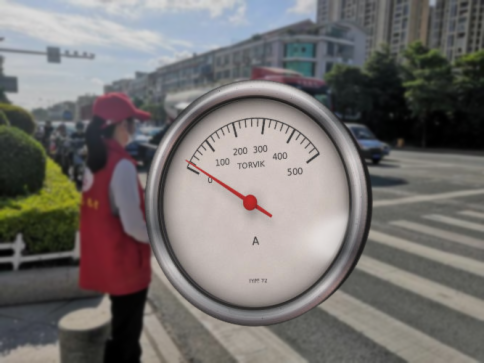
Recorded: 20 (A)
